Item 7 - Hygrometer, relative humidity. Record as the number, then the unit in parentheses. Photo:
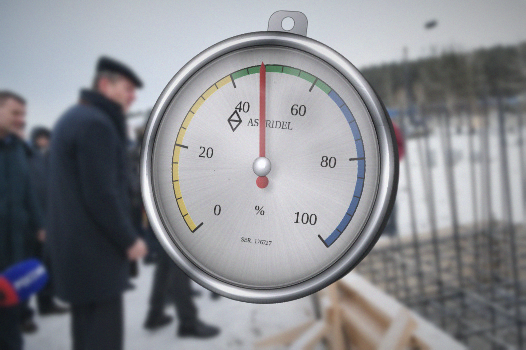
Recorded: 48 (%)
